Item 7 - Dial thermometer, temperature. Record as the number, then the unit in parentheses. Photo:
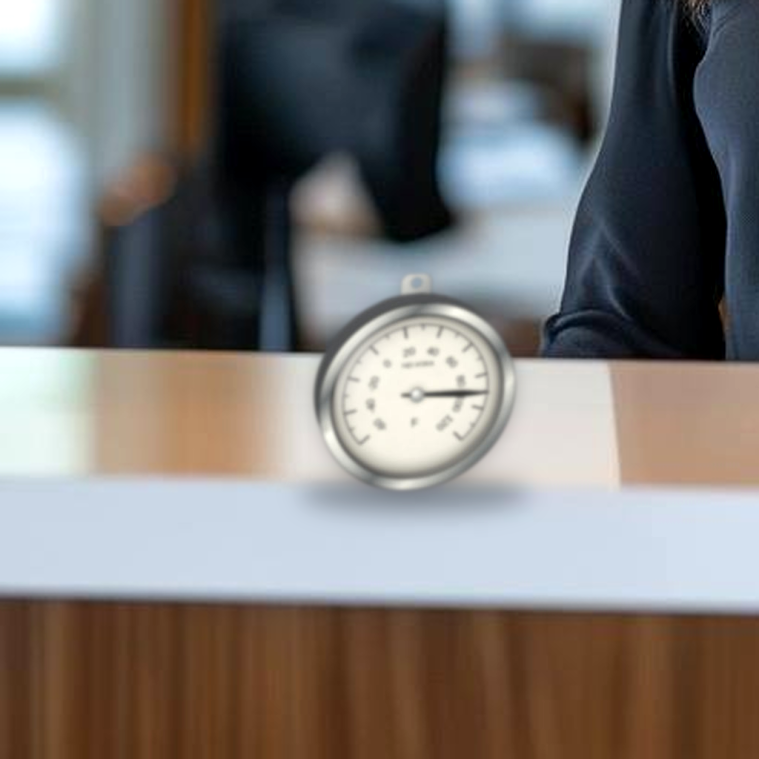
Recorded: 90 (°F)
